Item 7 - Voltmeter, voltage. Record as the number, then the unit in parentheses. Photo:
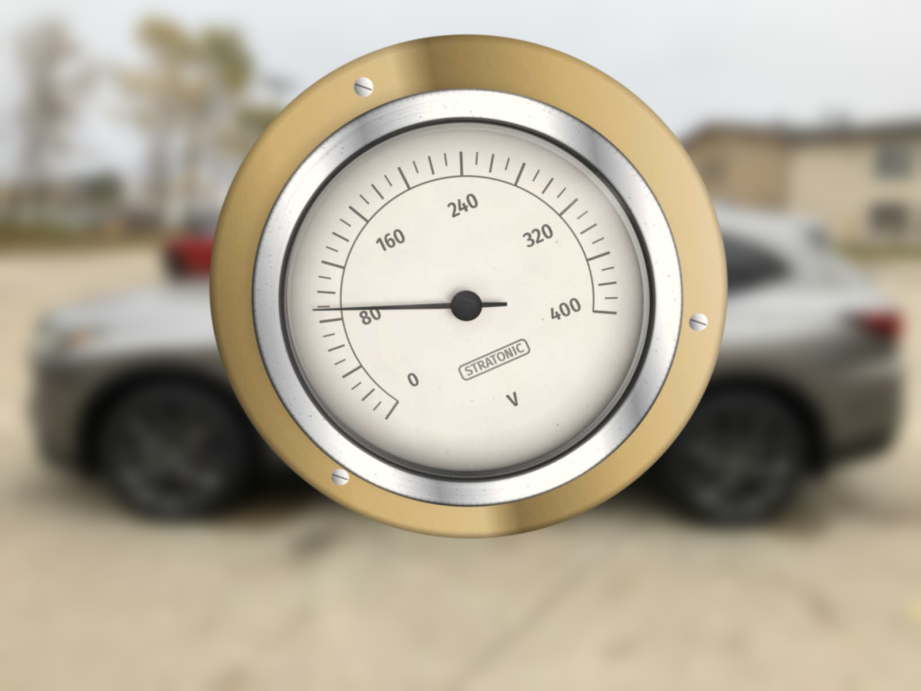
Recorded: 90 (V)
